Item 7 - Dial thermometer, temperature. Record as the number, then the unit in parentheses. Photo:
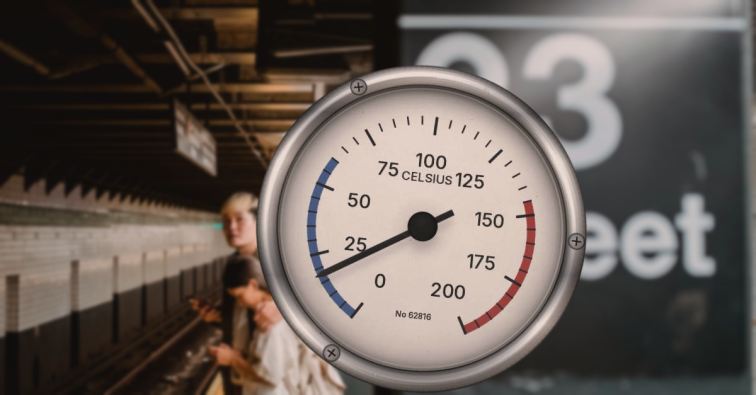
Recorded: 17.5 (°C)
